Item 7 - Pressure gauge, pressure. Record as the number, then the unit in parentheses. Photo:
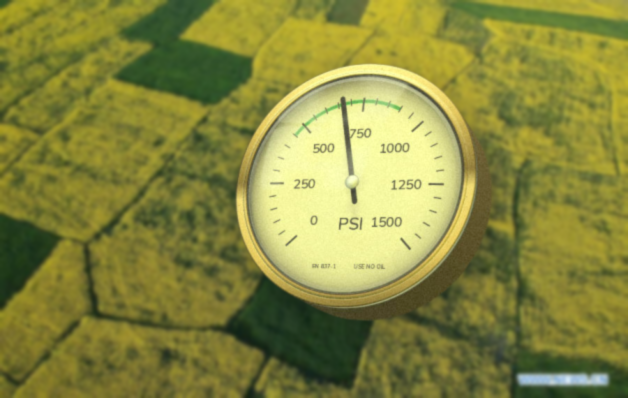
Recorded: 675 (psi)
